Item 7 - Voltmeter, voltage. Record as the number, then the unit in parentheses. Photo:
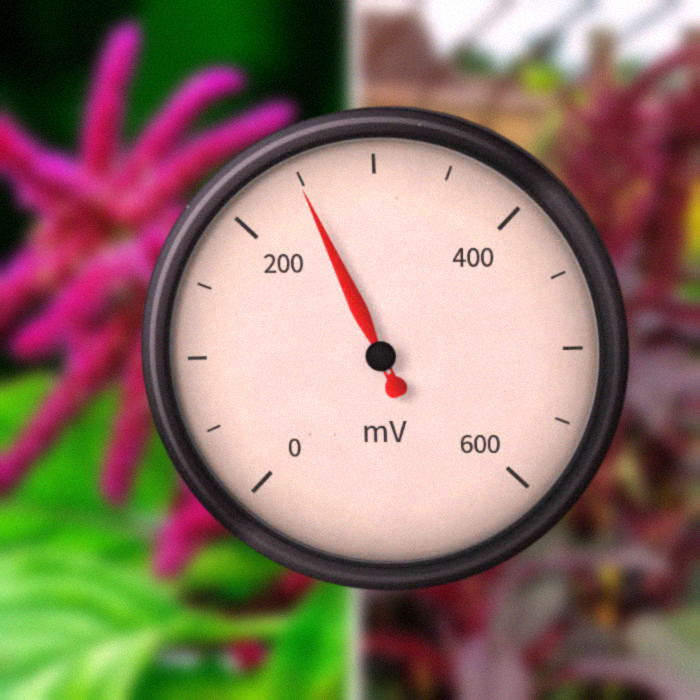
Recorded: 250 (mV)
